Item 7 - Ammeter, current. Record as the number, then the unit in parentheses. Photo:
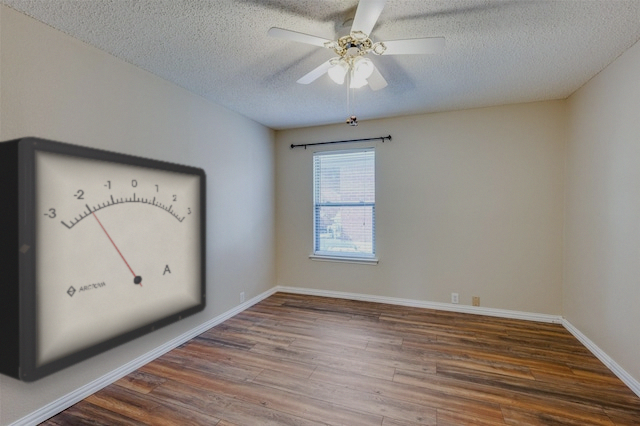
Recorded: -2 (A)
